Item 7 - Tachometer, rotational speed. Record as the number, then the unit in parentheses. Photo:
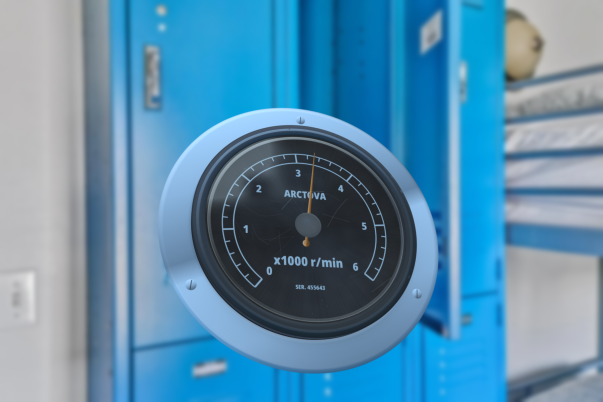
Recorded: 3300 (rpm)
